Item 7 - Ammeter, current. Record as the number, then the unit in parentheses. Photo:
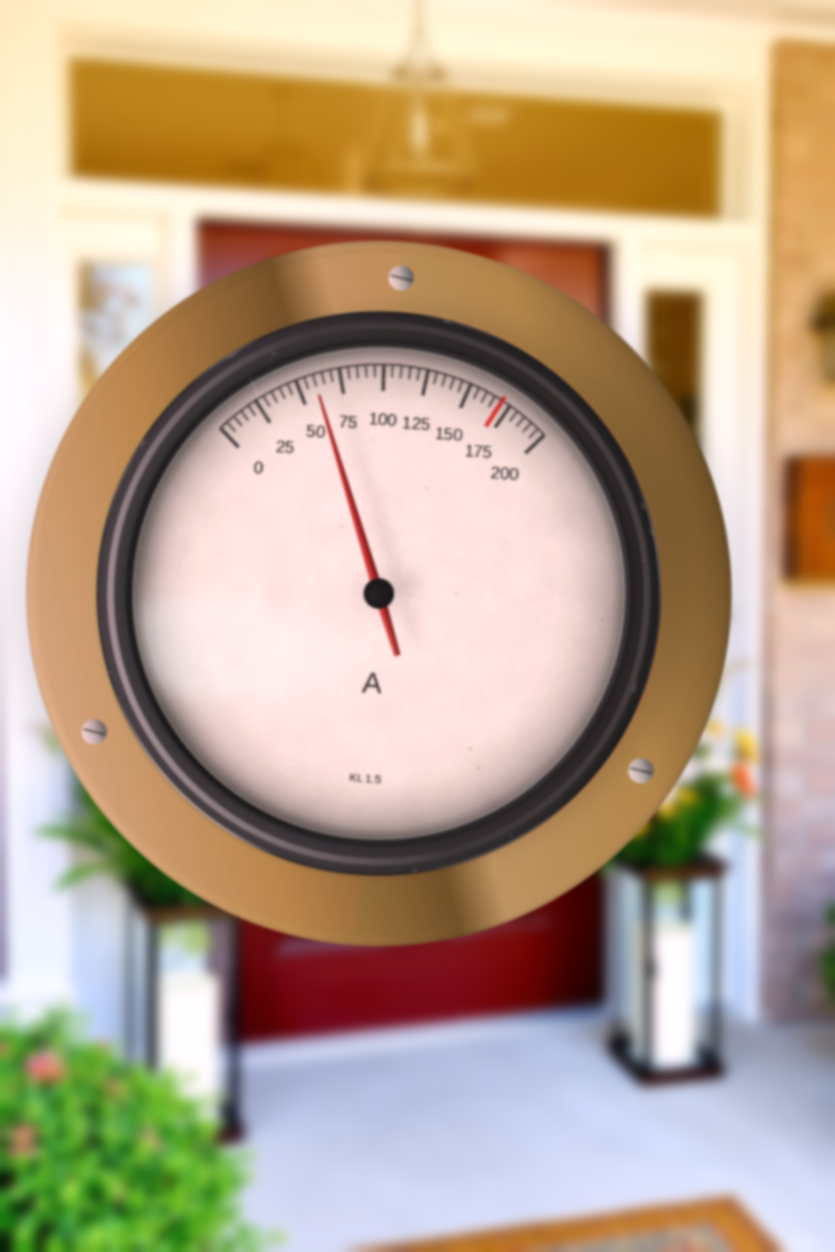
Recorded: 60 (A)
